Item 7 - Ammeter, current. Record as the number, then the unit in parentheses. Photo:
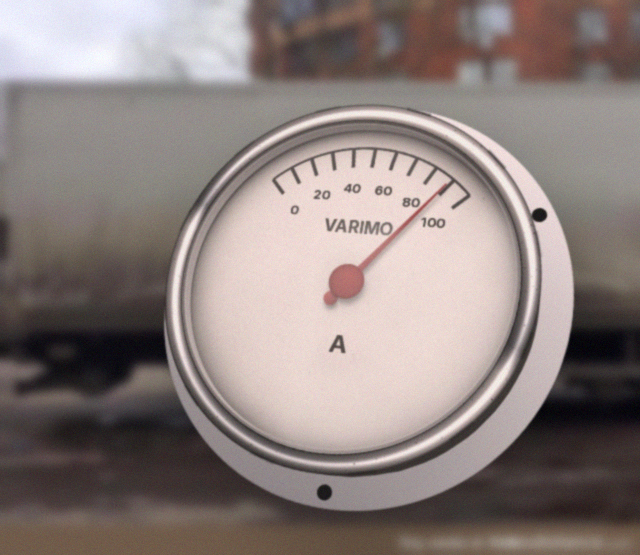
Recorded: 90 (A)
